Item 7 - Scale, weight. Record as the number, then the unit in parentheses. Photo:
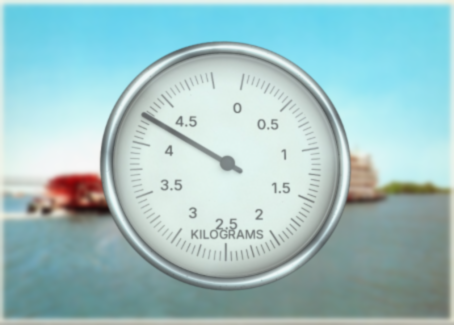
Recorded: 4.25 (kg)
